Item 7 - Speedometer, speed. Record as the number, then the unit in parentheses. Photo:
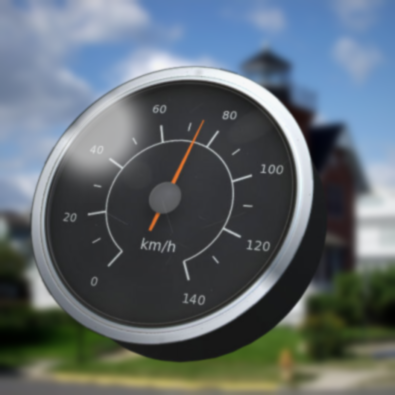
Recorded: 75 (km/h)
